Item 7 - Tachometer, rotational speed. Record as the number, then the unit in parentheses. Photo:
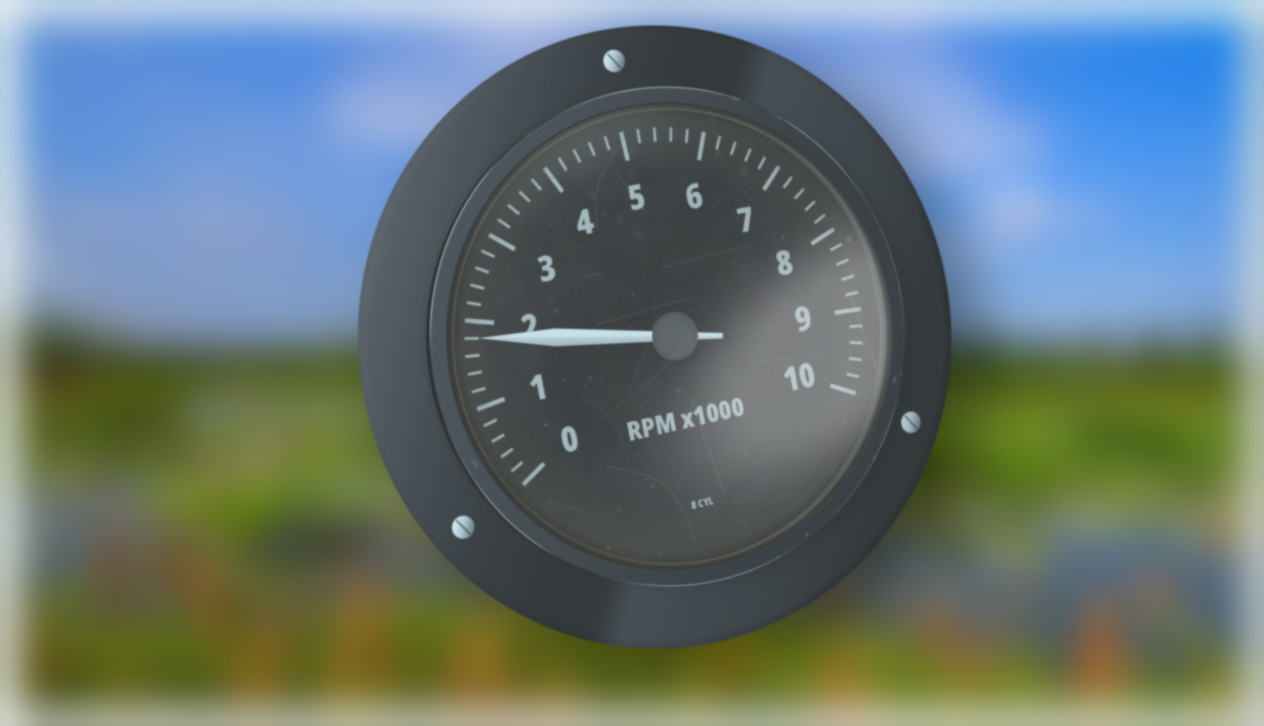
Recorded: 1800 (rpm)
